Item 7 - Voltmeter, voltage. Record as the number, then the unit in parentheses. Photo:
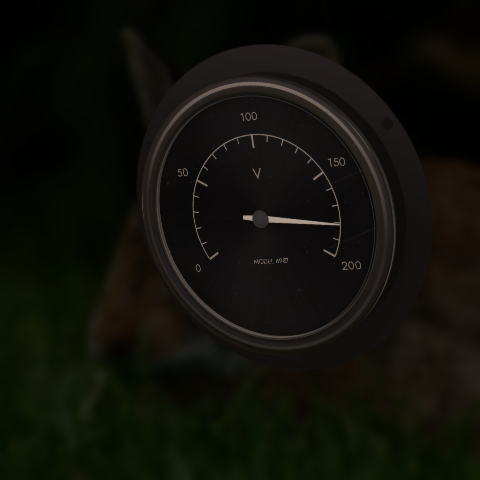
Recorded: 180 (V)
